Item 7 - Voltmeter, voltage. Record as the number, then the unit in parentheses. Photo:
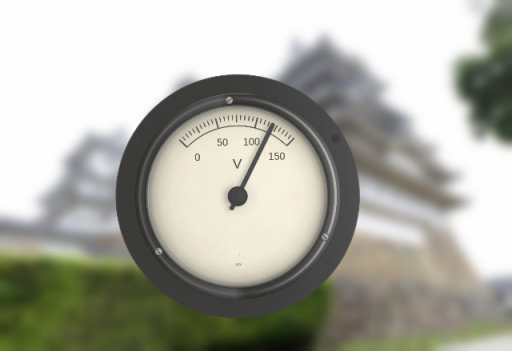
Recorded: 120 (V)
